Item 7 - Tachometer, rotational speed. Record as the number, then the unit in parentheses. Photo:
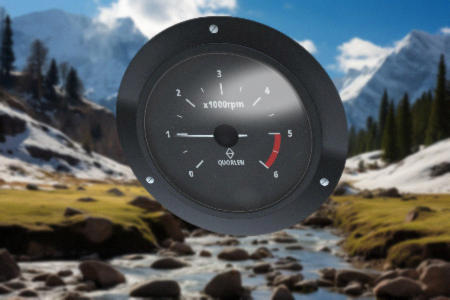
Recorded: 1000 (rpm)
